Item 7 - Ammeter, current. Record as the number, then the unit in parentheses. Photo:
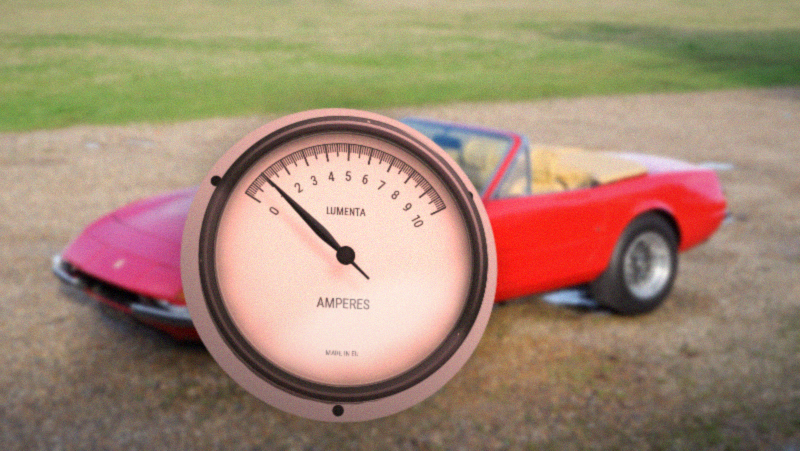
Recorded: 1 (A)
